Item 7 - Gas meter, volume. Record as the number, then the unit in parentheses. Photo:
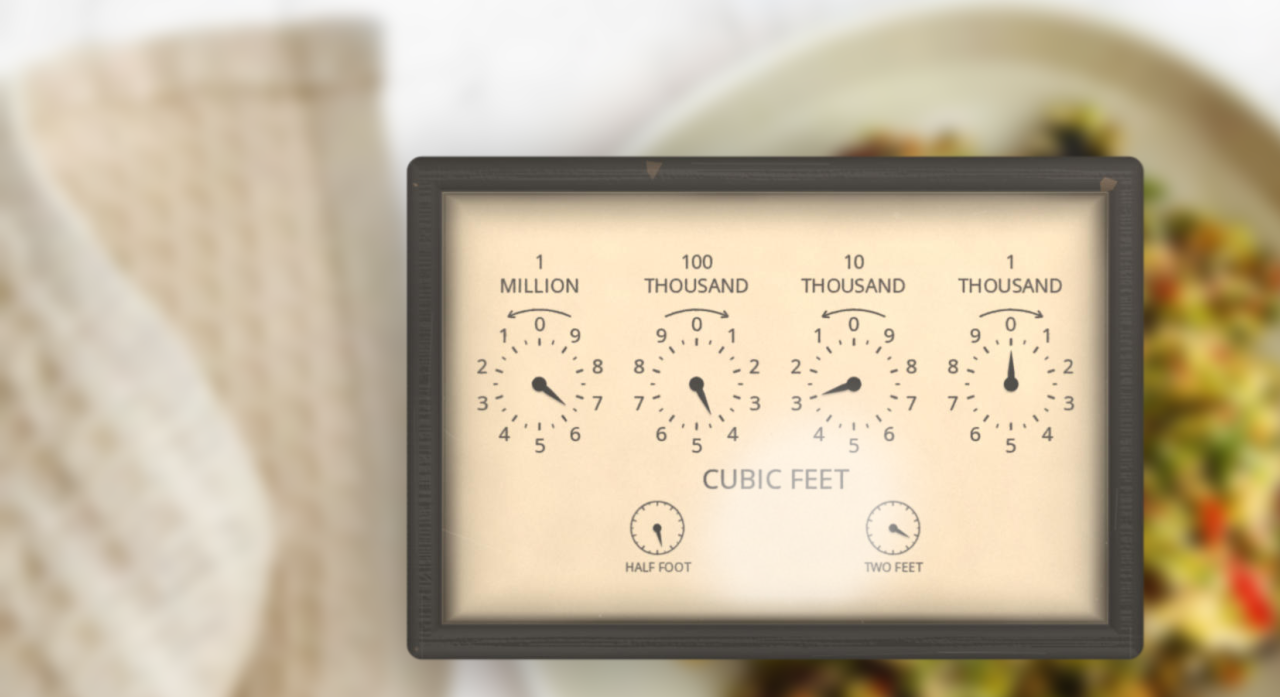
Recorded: 643000 (ft³)
